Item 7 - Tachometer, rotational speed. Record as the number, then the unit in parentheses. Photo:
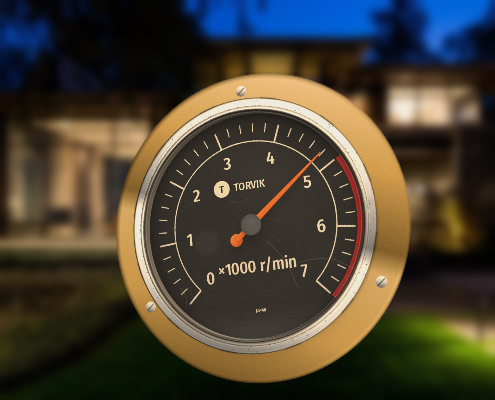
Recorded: 4800 (rpm)
